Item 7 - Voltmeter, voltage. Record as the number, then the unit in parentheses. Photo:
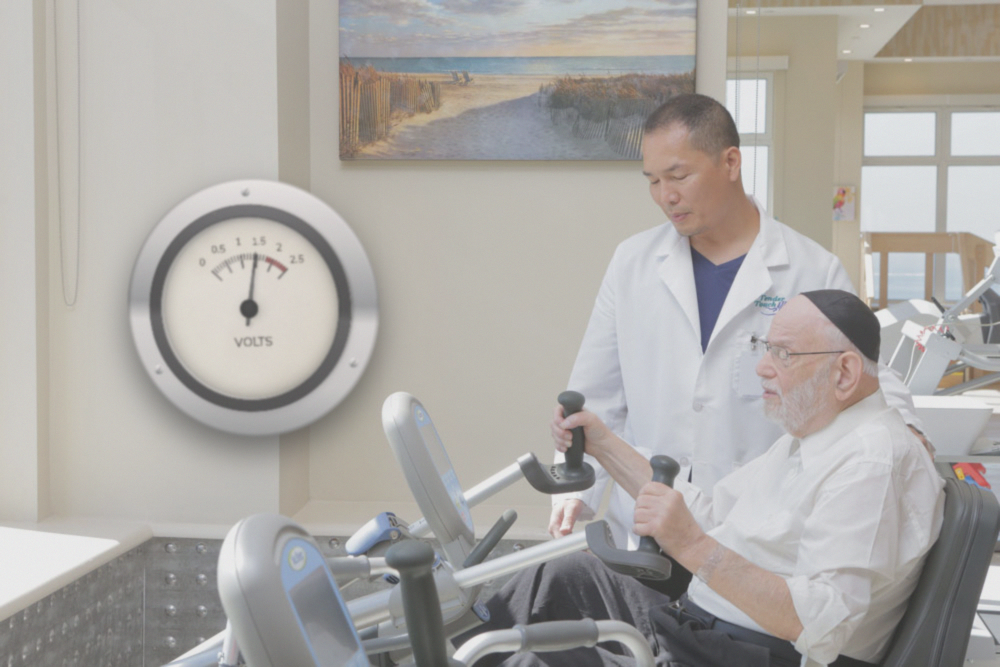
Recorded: 1.5 (V)
